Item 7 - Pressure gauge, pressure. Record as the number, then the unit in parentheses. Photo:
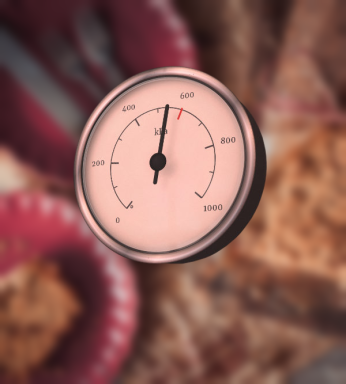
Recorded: 550 (kPa)
